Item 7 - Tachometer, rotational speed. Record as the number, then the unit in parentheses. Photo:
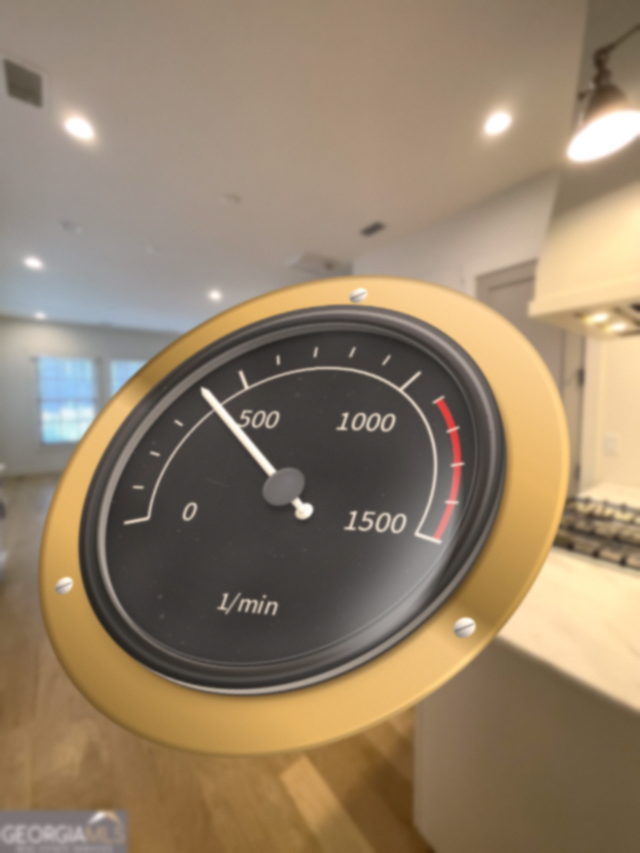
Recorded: 400 (rpm)
